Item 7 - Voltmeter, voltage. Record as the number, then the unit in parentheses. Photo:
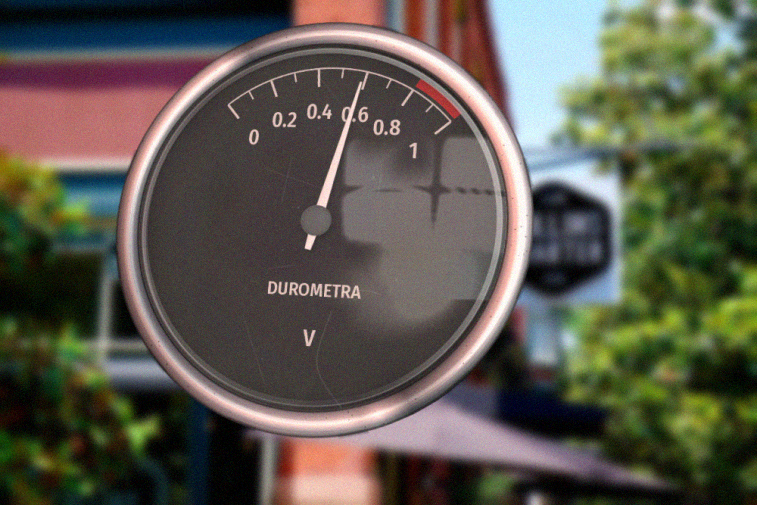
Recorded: 0.6 (V)
